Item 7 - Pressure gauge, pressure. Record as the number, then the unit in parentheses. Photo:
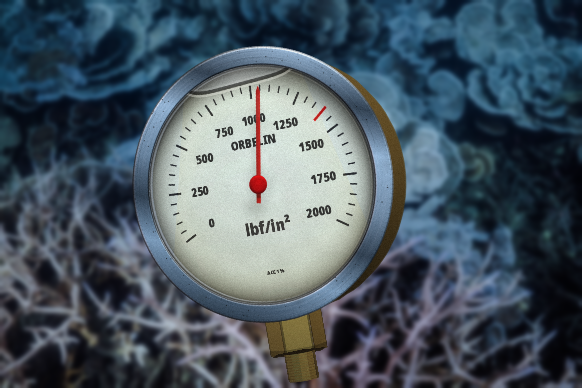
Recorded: 1050 (psi)
